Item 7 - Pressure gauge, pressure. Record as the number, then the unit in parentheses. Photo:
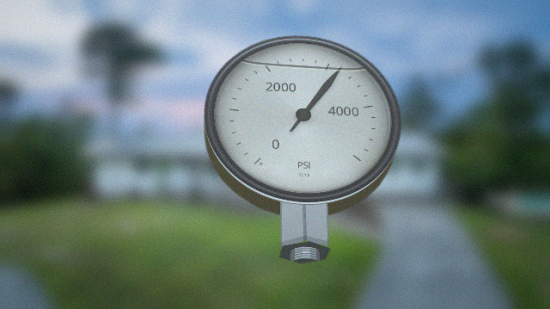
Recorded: 3200 (psi)
